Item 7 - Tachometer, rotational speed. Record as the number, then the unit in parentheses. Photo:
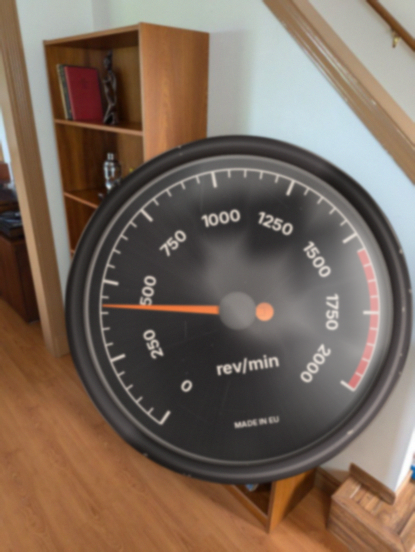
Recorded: 425 (rpm)
